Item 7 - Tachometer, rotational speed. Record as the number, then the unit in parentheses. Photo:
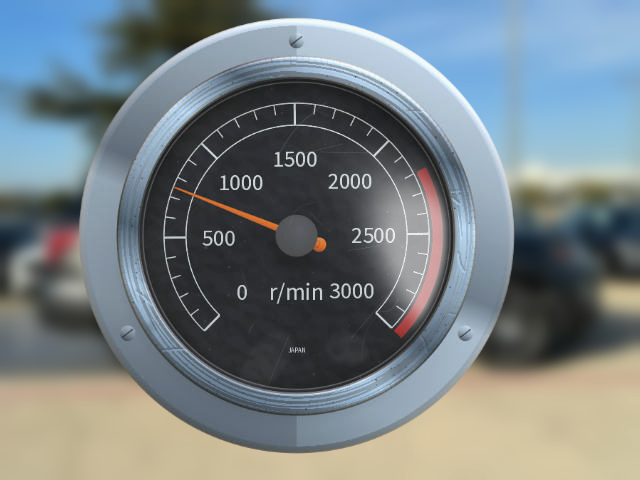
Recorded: 750 (rpm)
